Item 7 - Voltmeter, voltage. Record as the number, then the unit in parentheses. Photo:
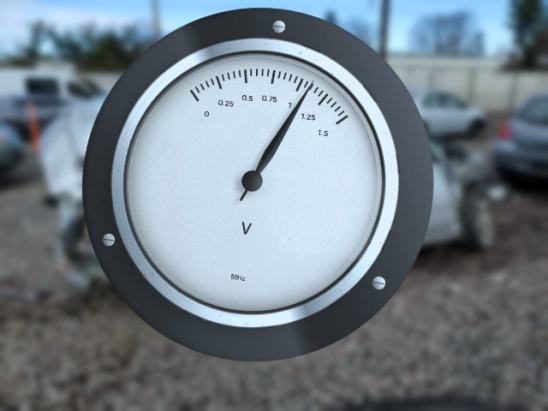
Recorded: 1.1 (V)
